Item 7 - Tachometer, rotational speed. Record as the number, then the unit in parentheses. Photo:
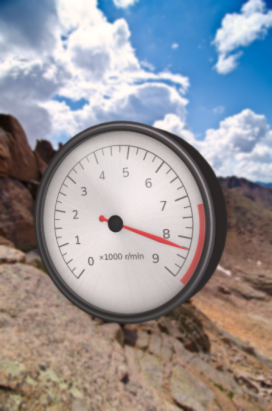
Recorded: 8250 (rpm)
